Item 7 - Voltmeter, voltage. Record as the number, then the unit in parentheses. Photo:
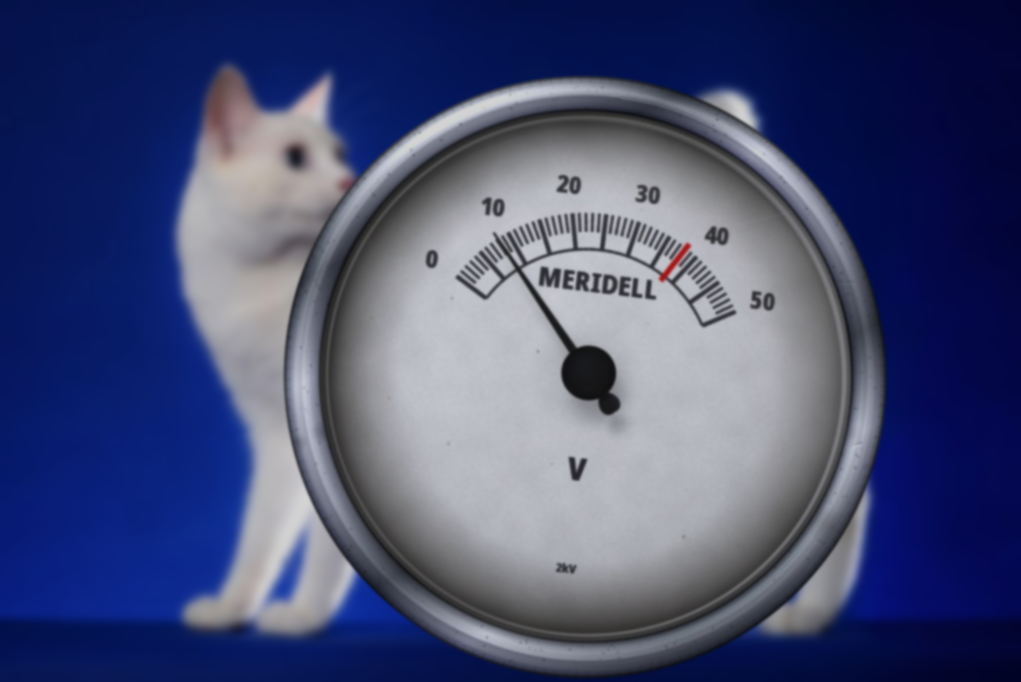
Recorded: 8 (V)
